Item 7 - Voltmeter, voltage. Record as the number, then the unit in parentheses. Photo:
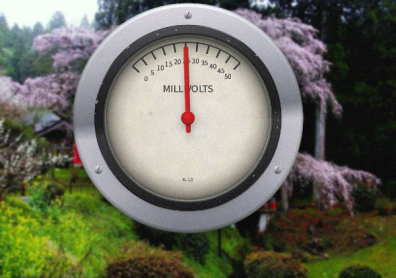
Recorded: 25 (mV)
